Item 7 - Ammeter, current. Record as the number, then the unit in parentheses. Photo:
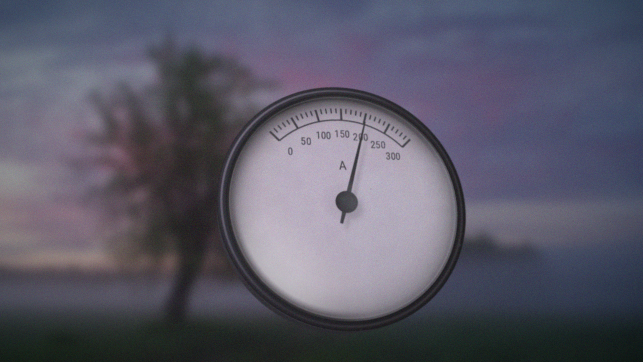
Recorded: 200 (A)
